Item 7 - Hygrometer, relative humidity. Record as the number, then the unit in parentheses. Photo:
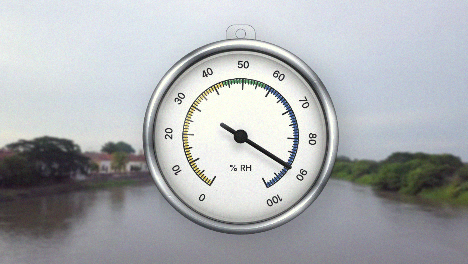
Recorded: 90 (%)
